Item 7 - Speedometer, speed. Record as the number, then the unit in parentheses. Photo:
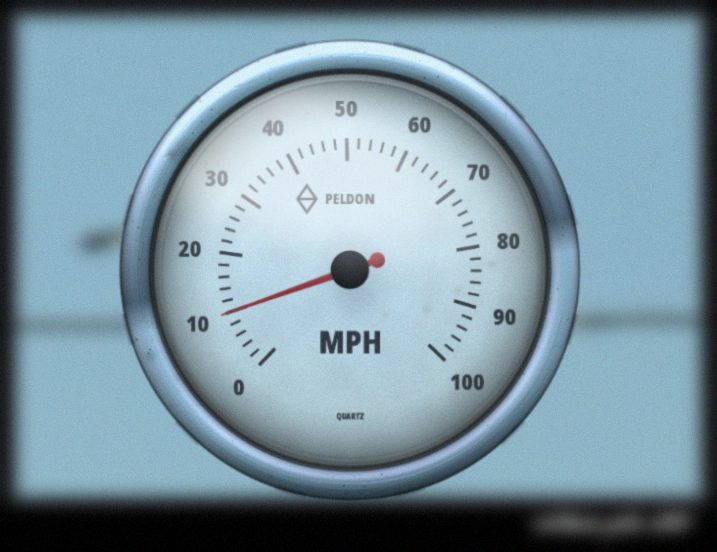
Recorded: 10 (mph)
